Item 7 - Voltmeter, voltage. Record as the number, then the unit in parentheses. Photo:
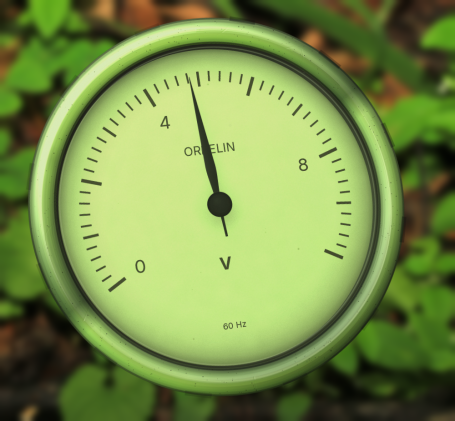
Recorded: 4.8 (V)
